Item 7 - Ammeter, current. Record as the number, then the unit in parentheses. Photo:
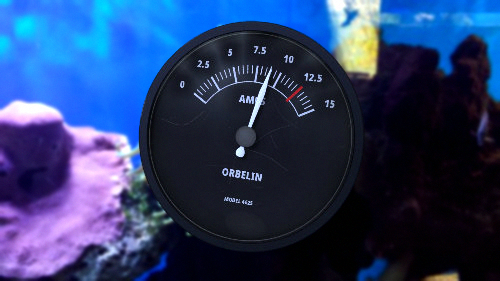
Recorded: 9 (A)
